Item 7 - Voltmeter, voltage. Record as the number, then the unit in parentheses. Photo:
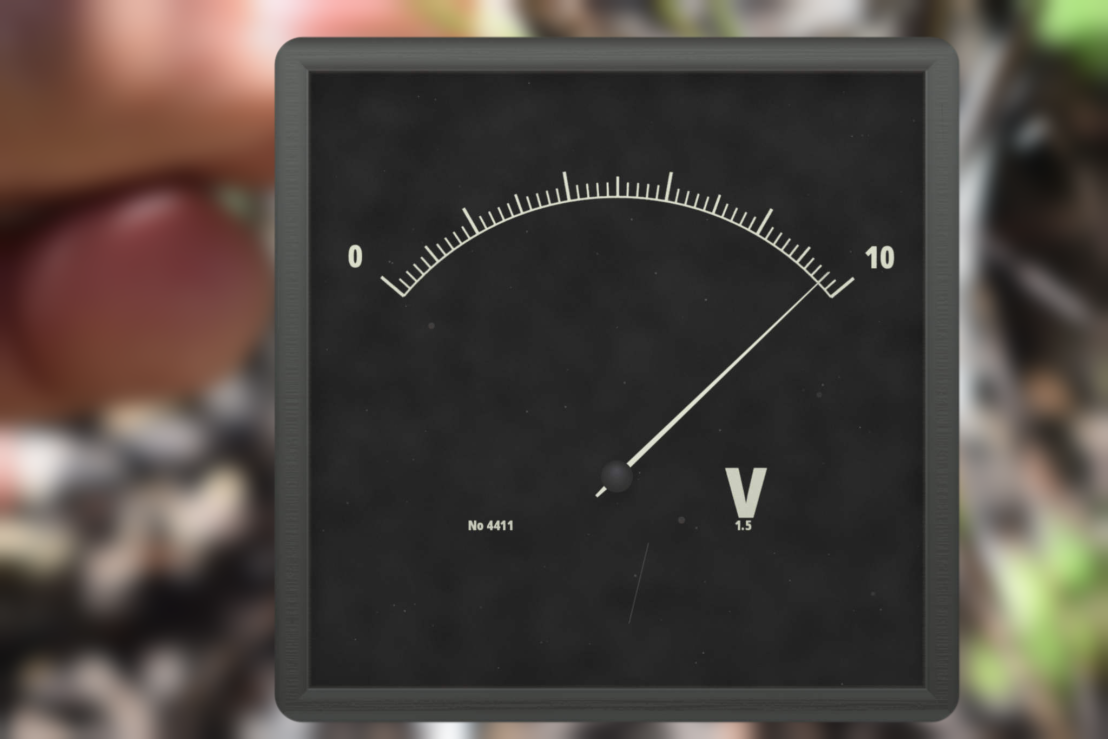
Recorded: 9.6 (V)
